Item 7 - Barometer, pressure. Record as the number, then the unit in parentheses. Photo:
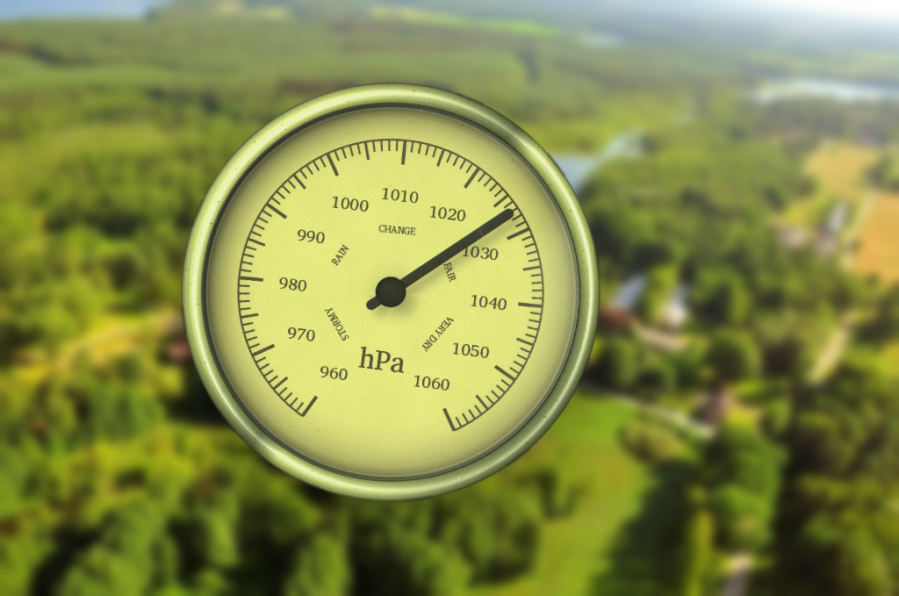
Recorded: 1027 (hPa)
